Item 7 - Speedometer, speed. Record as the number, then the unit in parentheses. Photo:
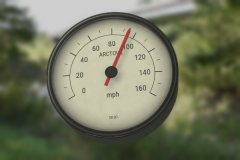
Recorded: 95 (mph)
